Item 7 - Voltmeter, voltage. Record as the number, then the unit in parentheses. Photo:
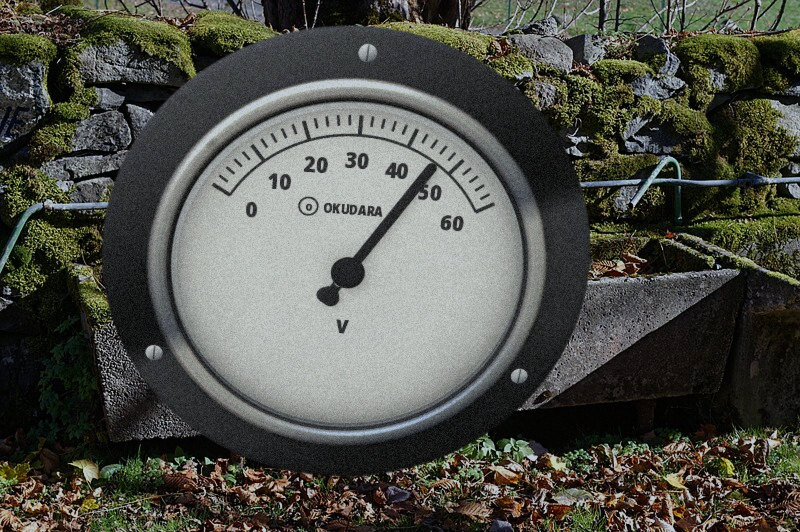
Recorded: 46 (V)
